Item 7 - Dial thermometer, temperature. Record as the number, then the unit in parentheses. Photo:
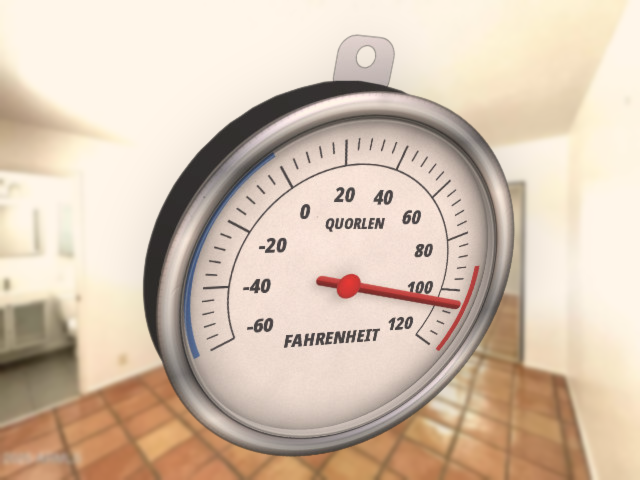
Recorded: 104 (°F)
